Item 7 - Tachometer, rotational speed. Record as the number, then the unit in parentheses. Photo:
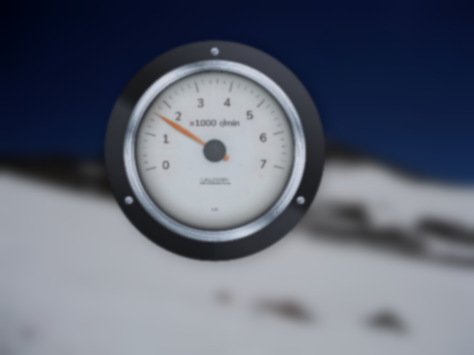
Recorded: 1600 (rpm)
